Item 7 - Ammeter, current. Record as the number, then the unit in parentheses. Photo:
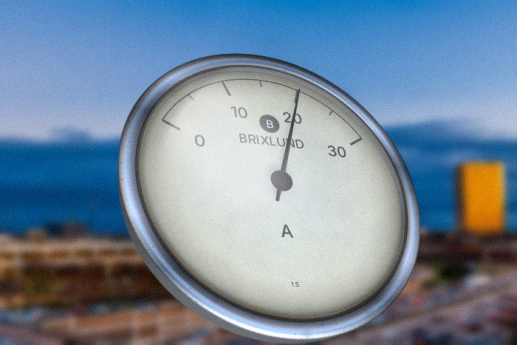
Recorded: 20 (A)
